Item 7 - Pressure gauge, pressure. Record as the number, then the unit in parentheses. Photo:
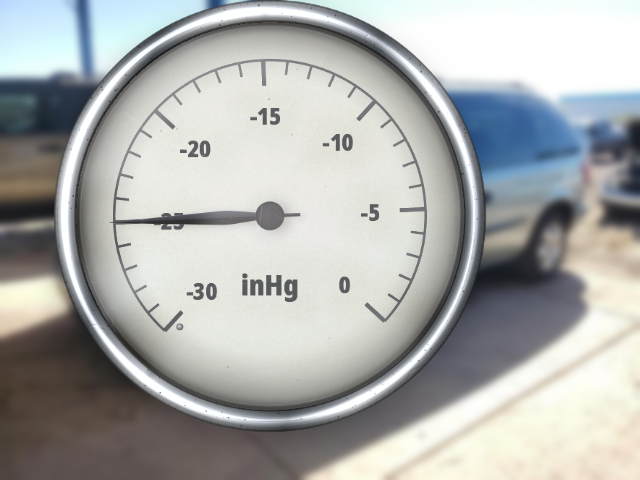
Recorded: -25 (inHg)
